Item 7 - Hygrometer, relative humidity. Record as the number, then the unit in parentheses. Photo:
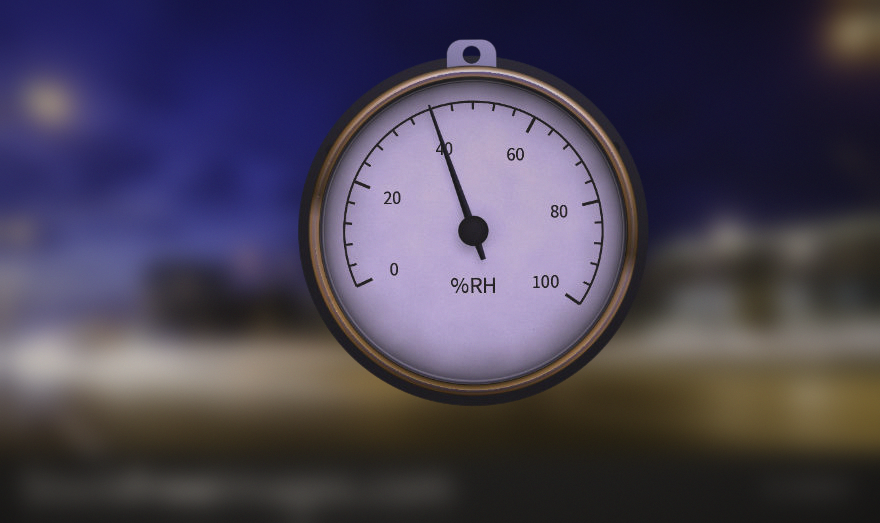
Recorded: 40 (%)
